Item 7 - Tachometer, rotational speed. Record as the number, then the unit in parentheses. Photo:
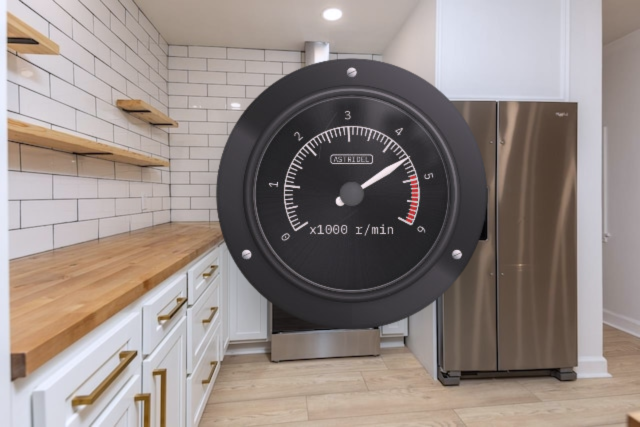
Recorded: 4500 (rpm)
